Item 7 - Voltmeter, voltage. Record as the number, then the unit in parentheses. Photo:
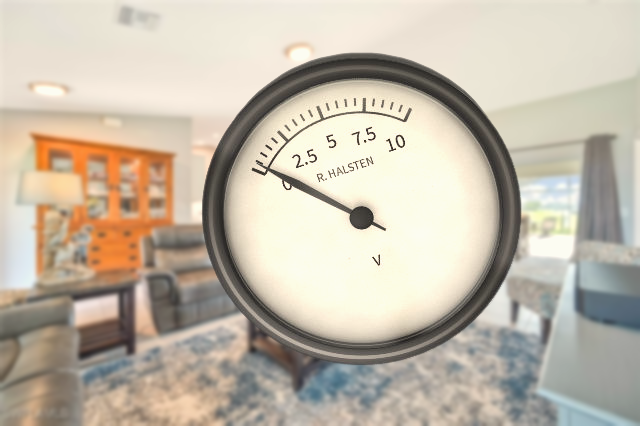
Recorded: 0.5 (V)
